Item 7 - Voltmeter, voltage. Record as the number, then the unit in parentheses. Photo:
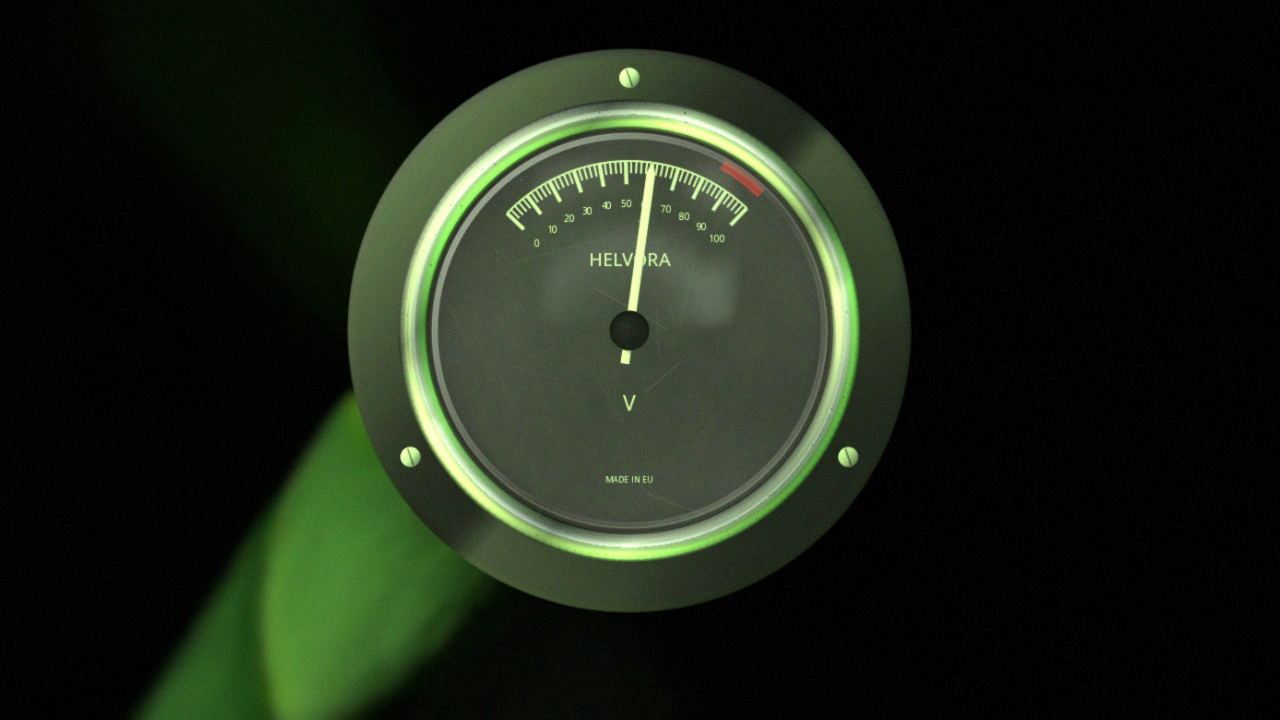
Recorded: 60 (V)
